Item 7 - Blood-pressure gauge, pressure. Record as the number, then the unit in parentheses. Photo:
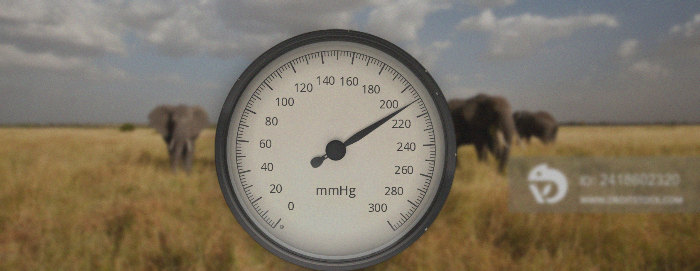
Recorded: 210 (mmHg)
